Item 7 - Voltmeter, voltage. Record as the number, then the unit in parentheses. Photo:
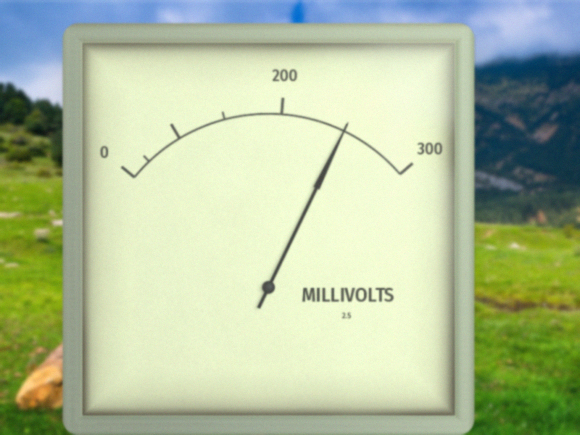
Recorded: 250 (mV)
